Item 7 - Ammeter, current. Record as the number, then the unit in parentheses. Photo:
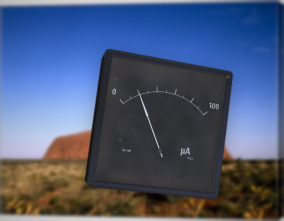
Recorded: 20 (µA)
